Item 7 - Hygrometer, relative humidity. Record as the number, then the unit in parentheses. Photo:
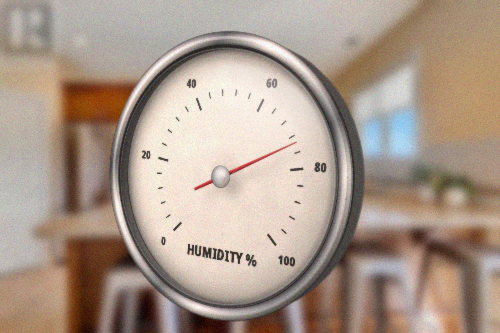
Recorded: 74 (%)
